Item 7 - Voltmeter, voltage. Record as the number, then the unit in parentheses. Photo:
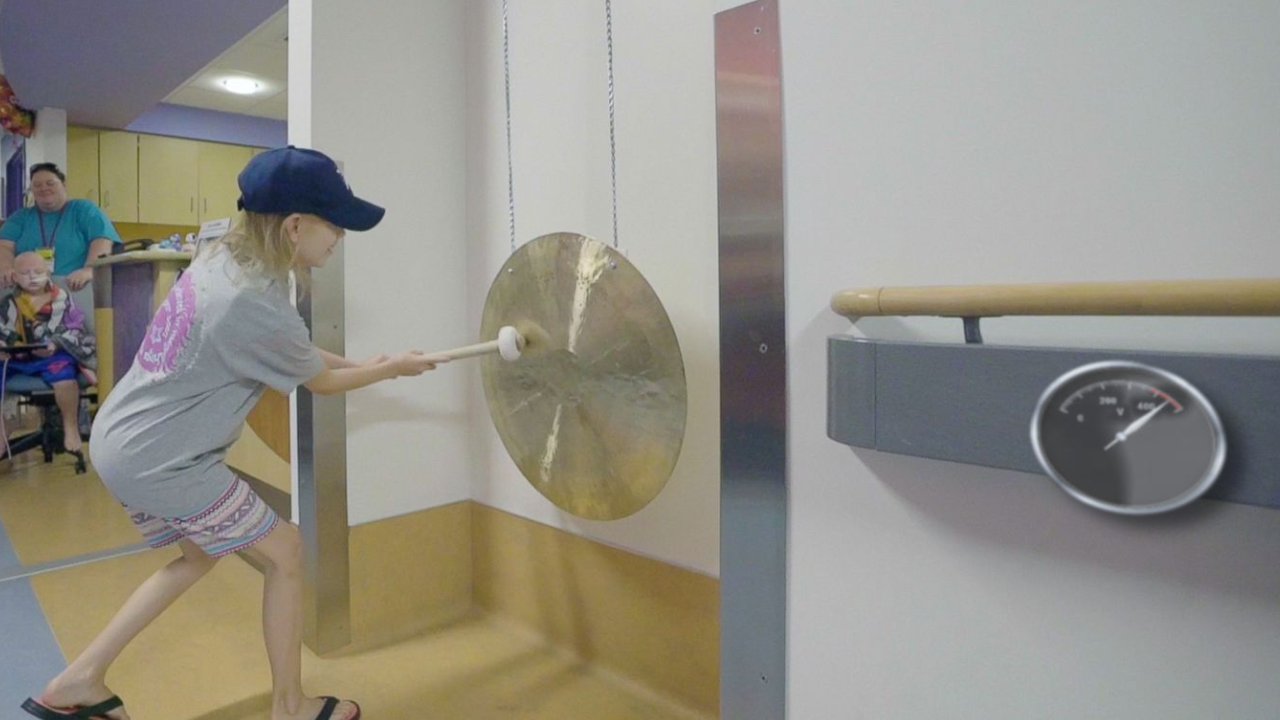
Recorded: 450 (V)
